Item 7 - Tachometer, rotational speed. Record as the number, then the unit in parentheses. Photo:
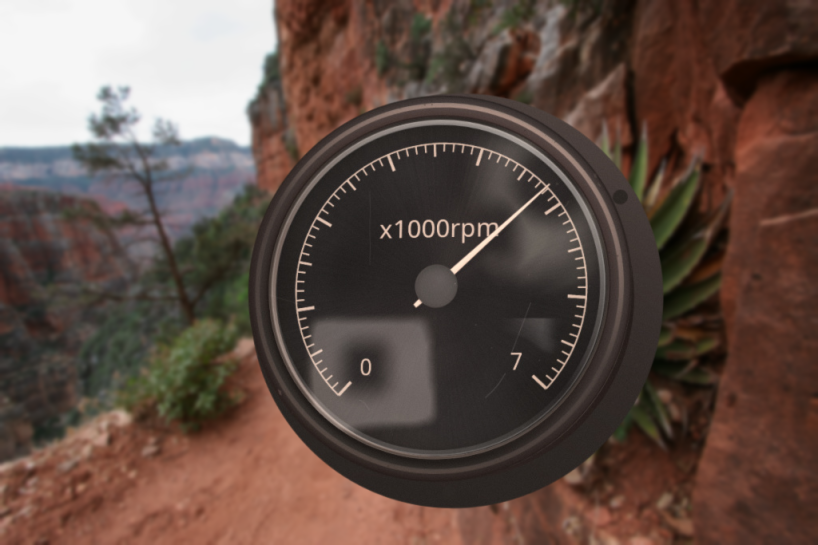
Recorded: 4800 (rpm)
